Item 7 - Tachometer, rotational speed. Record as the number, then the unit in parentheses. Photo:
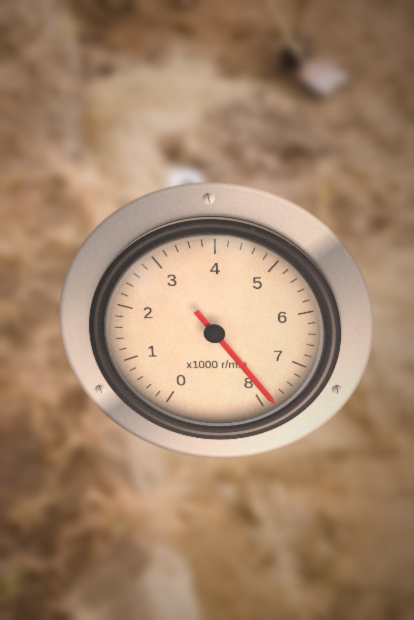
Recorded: 7800 (rpm)
